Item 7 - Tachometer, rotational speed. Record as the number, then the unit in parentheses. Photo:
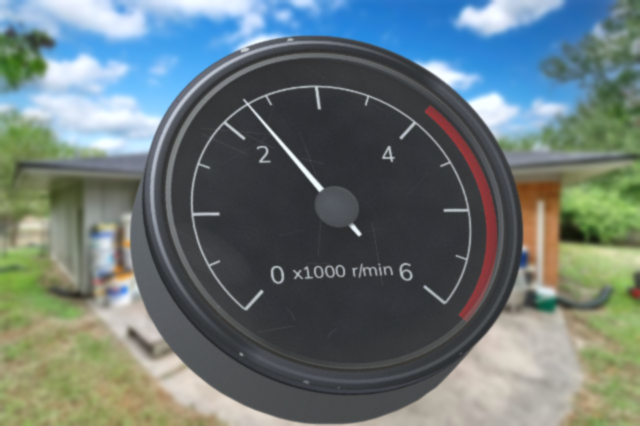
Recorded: 2250 (rpm)
